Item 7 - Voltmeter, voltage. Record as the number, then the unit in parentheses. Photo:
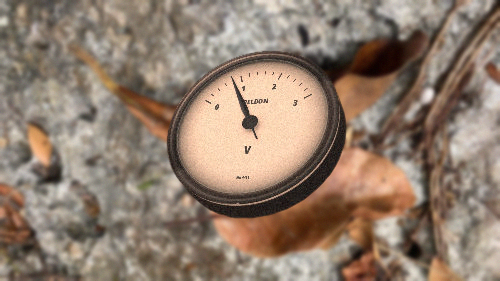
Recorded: 0.8 (V)
